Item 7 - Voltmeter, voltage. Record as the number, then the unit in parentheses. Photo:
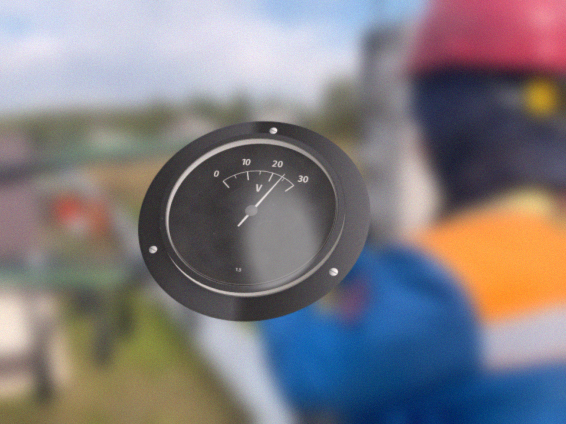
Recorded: 25 (V)
